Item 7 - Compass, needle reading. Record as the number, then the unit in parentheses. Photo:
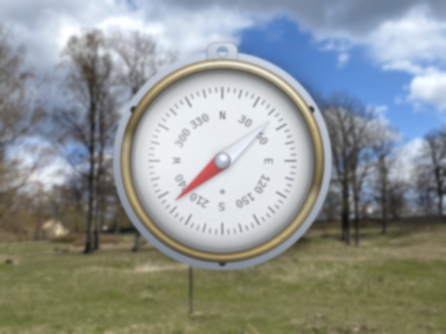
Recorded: 230 (°)
